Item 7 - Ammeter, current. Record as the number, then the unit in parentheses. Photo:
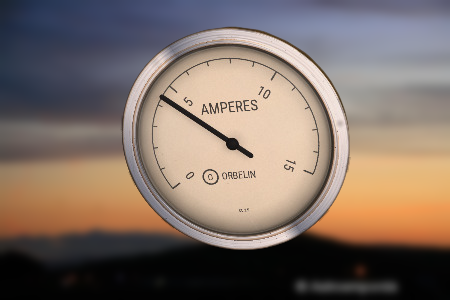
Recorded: 4.5 (A)
